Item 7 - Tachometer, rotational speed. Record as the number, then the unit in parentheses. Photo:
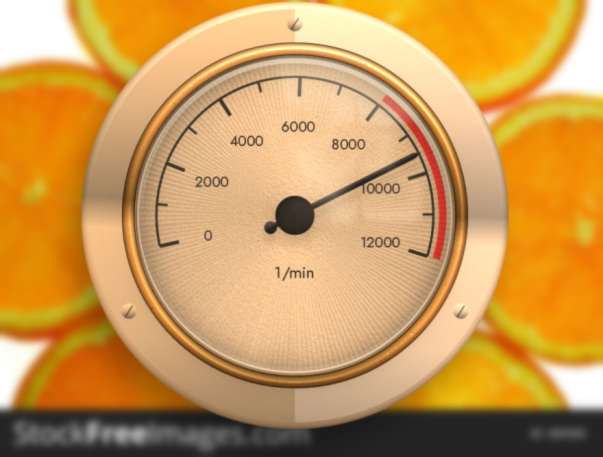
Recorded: 9500 (rpm)
